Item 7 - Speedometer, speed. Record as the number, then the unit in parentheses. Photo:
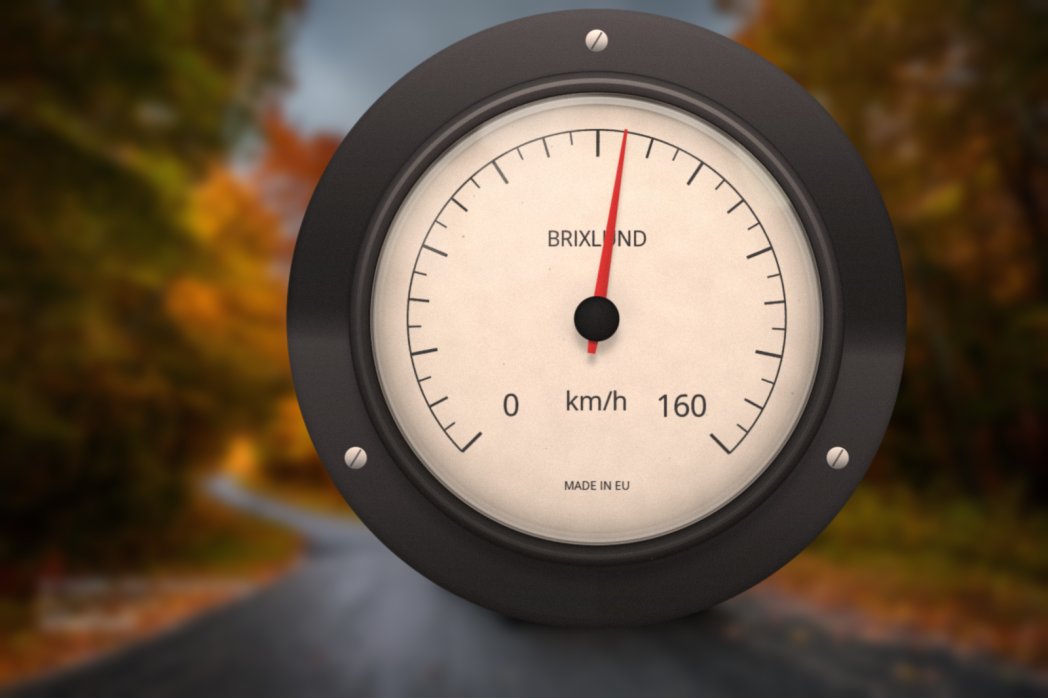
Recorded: 85 (km/h)
